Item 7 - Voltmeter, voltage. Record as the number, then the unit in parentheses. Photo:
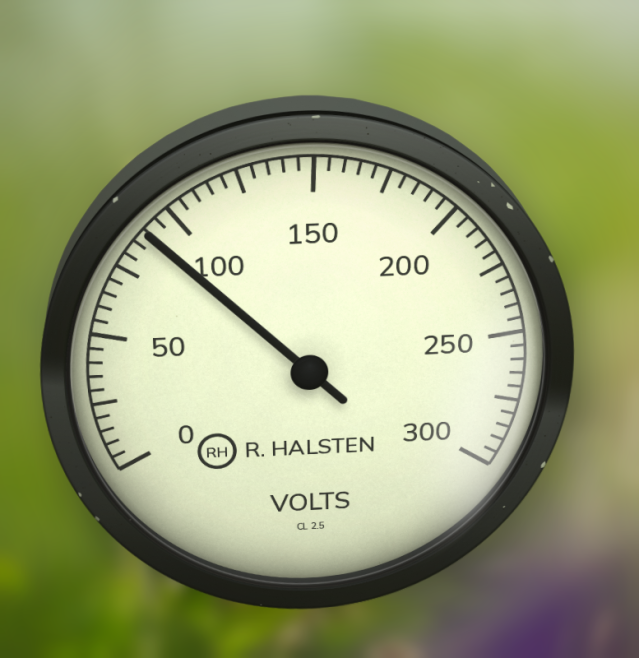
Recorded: 90 (V)
